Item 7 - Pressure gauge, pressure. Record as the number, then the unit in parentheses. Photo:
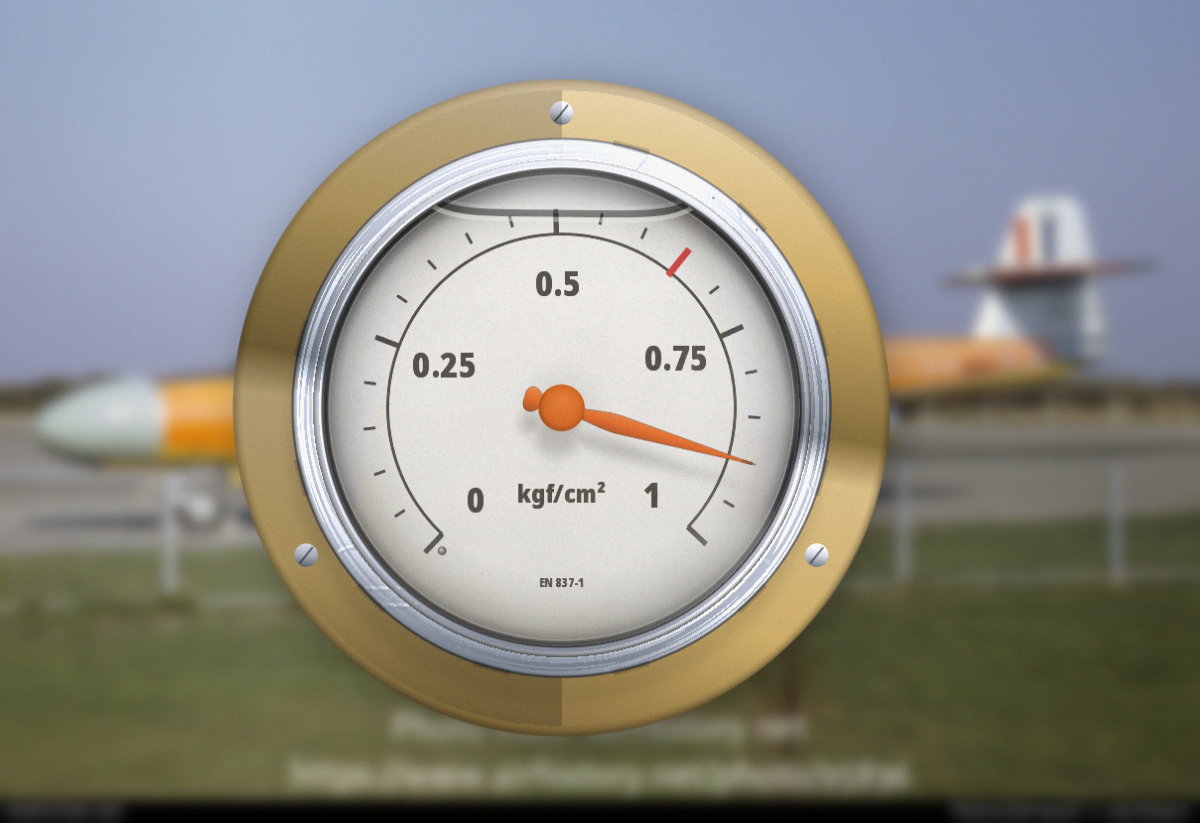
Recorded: 0.9 (kg/cm²)
